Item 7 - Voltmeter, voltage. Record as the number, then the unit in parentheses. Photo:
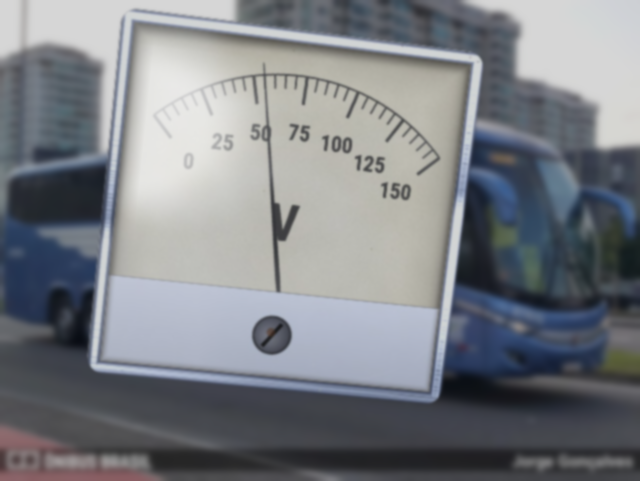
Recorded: 55 (V)
